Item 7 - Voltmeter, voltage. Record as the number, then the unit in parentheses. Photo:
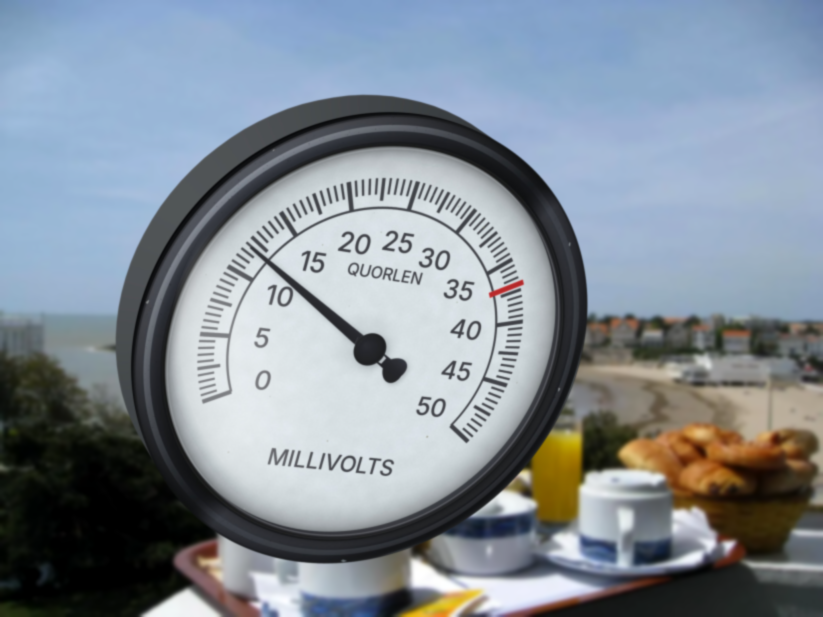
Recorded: 12 (mV)
